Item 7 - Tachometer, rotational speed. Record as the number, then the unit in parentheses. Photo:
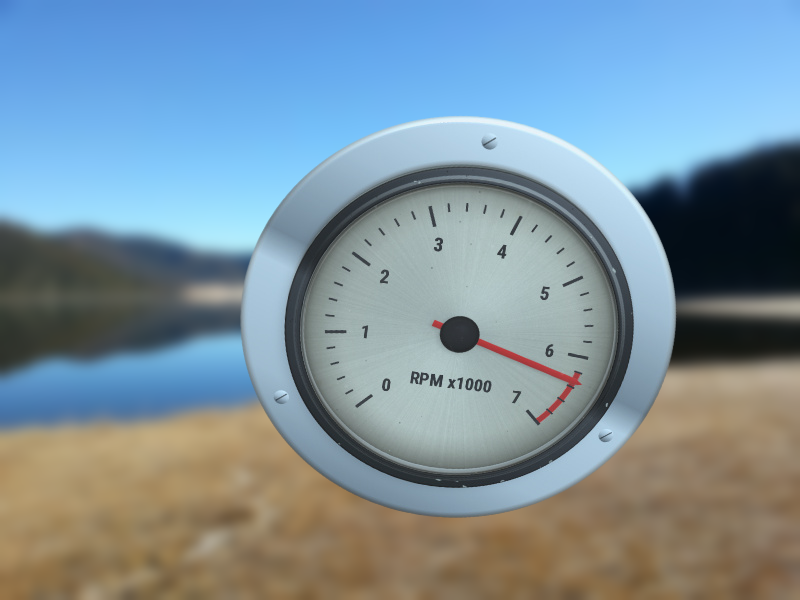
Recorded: 6300 (rpm)
